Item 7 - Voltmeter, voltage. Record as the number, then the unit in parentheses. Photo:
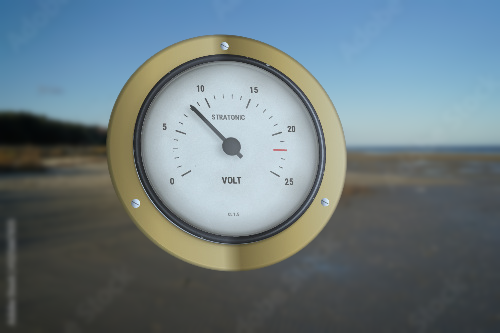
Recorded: 8 (V)
